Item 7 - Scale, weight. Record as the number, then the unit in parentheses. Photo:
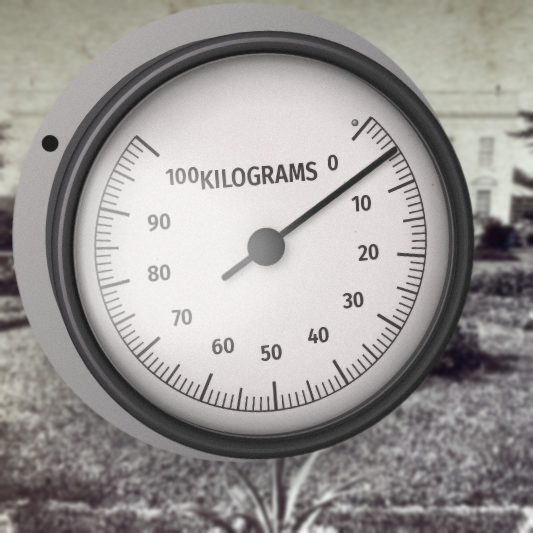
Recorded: 5 (kg)
